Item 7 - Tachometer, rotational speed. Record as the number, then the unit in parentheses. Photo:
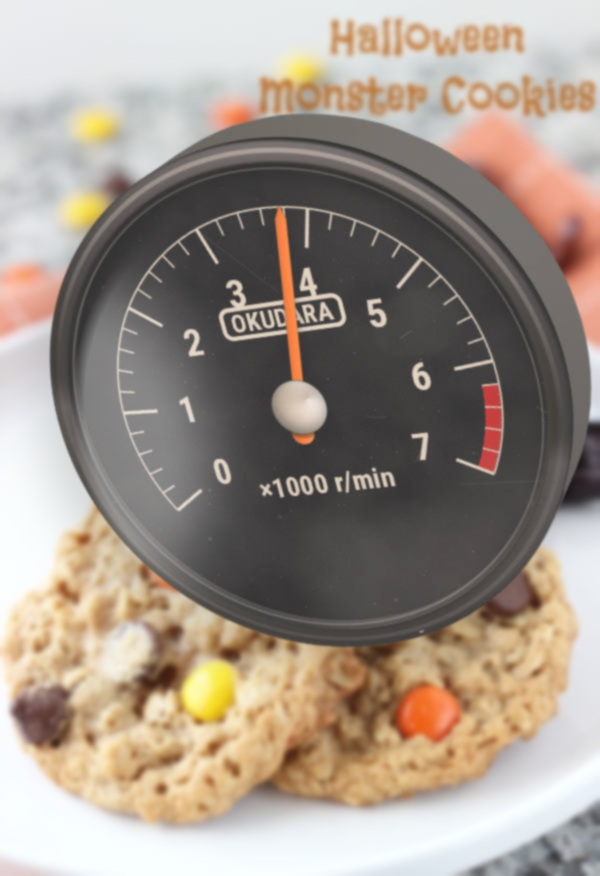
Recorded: 3800 (rpm)
